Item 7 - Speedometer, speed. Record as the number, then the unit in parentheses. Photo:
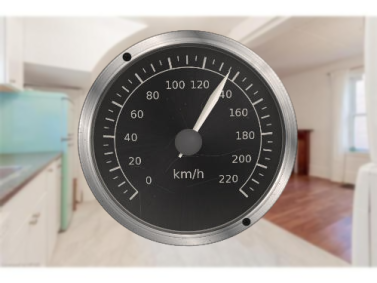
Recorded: 135 (km/h)
